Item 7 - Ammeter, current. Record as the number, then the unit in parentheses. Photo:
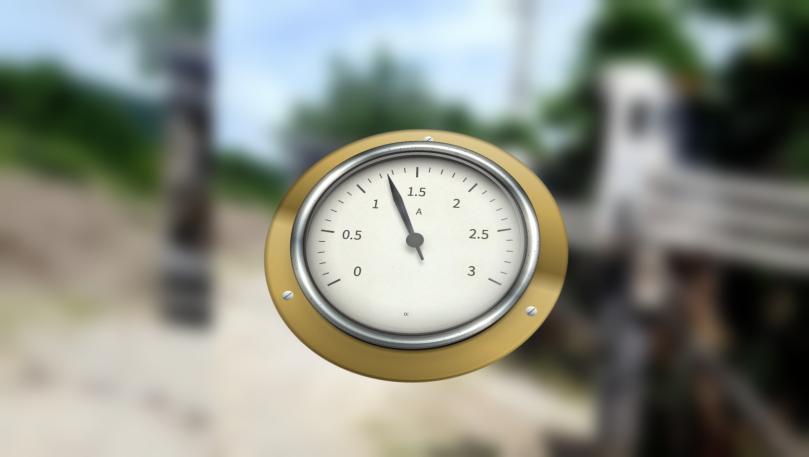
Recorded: 1.25 (A)
